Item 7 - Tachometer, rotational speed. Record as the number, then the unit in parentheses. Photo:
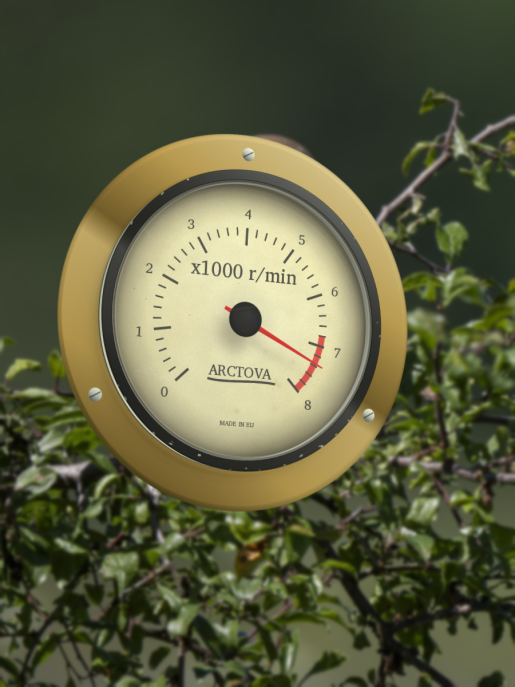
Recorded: 7400 (rpm)
